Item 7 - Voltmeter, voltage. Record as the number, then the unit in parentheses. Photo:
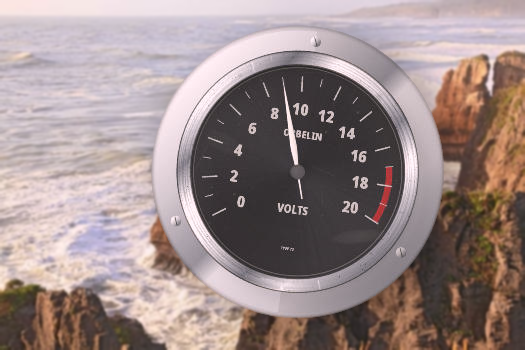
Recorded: 9 (V)
